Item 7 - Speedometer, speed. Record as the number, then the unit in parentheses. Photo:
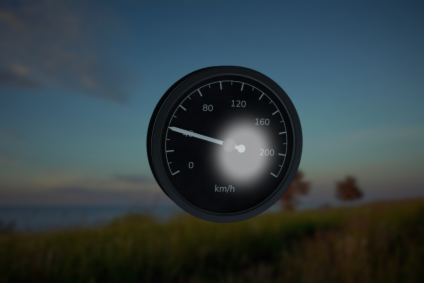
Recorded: 40 (km/h)
